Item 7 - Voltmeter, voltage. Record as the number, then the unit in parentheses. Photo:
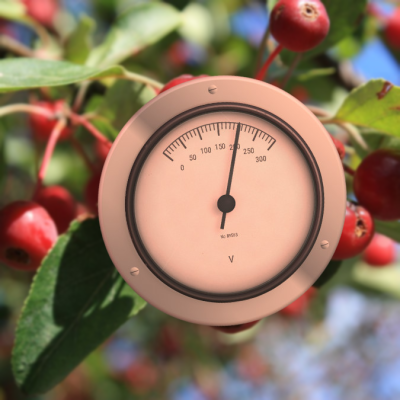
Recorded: 200 (V)
